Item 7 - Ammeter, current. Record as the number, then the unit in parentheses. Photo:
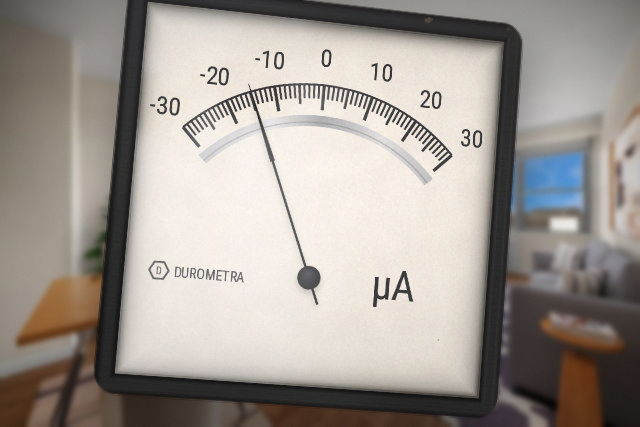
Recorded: -15 (µA)
